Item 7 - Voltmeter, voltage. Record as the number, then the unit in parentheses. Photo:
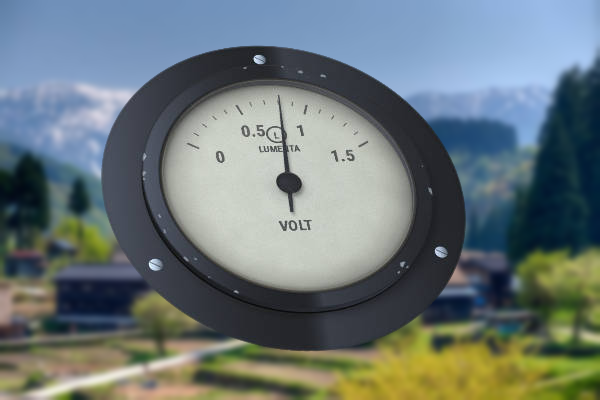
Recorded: 0.8 (V)
